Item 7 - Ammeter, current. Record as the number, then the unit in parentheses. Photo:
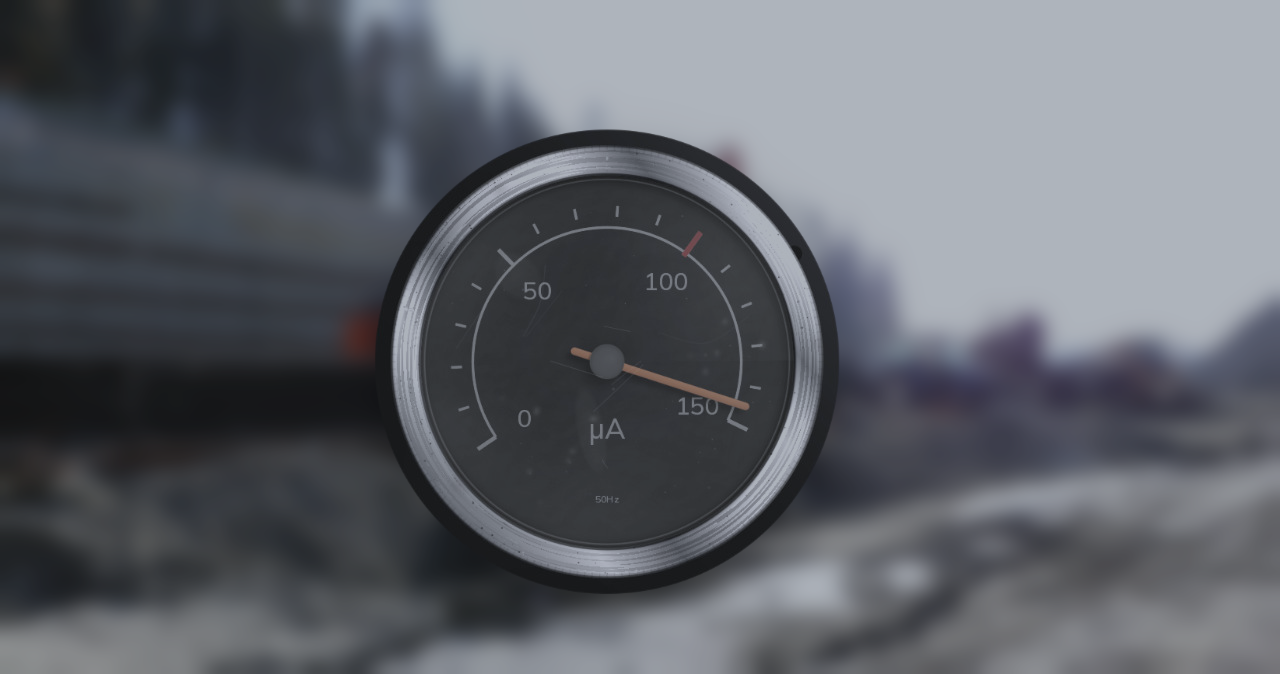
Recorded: 145 (µA)
